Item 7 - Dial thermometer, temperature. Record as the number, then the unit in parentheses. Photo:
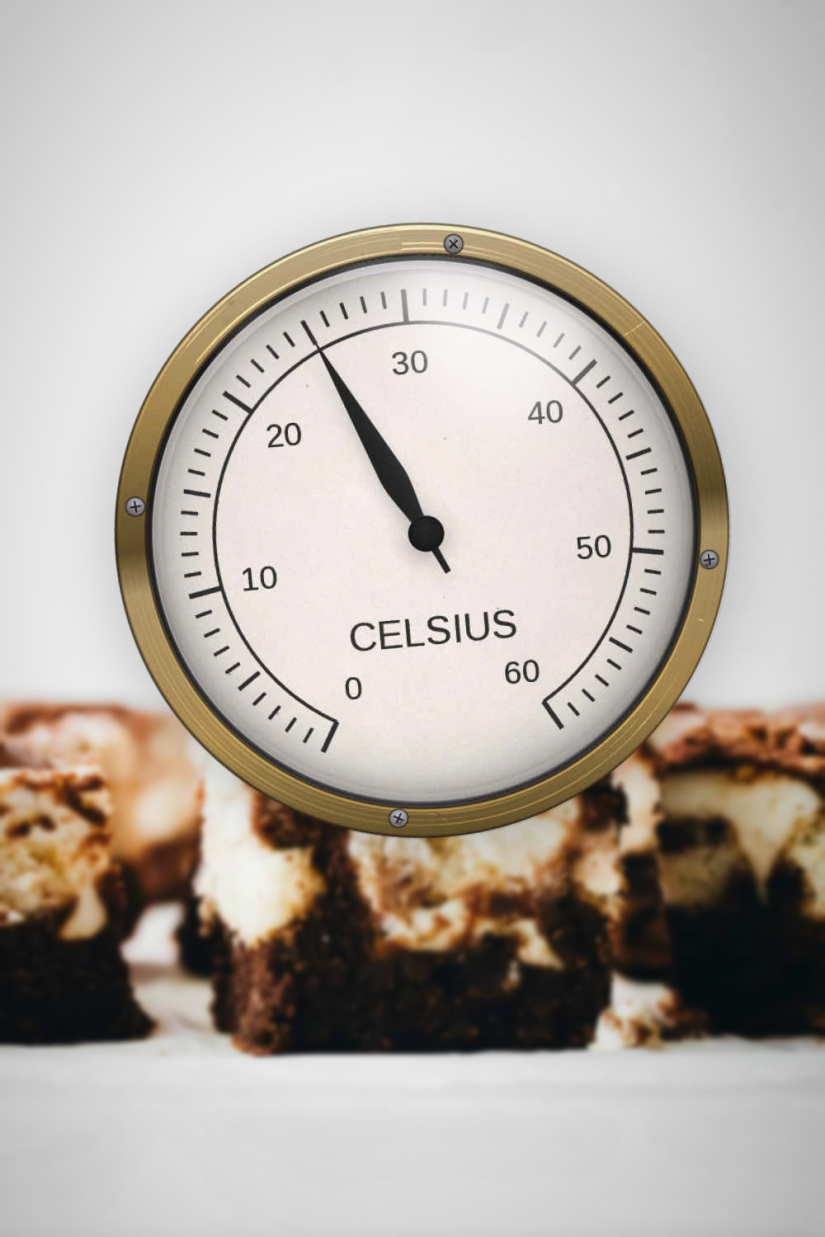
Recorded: 25 (°C)
